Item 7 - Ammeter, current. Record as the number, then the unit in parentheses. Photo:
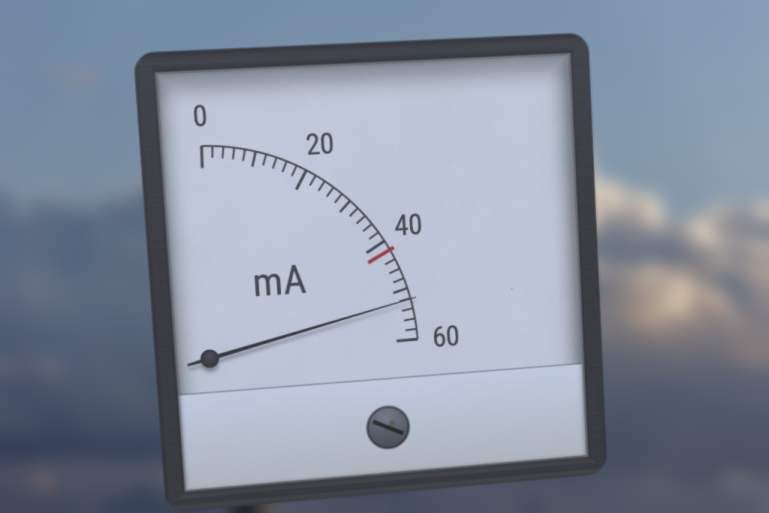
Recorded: 52 (mA)
